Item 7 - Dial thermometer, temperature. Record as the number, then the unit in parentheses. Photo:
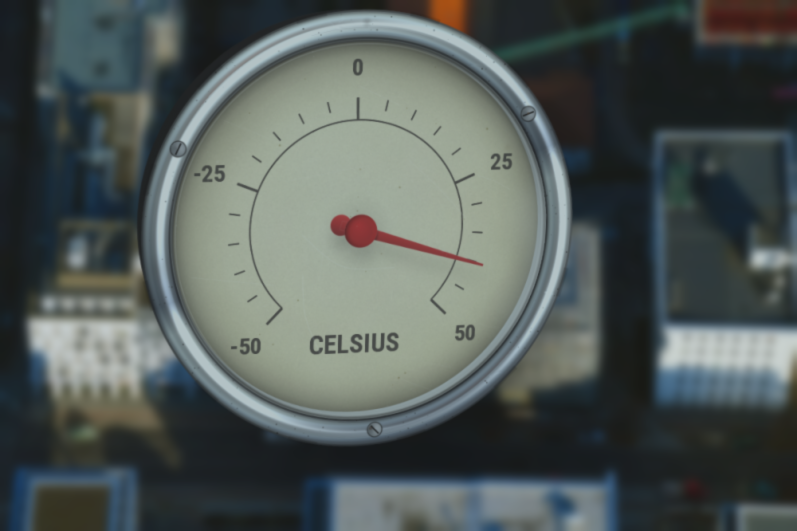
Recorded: 40 (°C)
